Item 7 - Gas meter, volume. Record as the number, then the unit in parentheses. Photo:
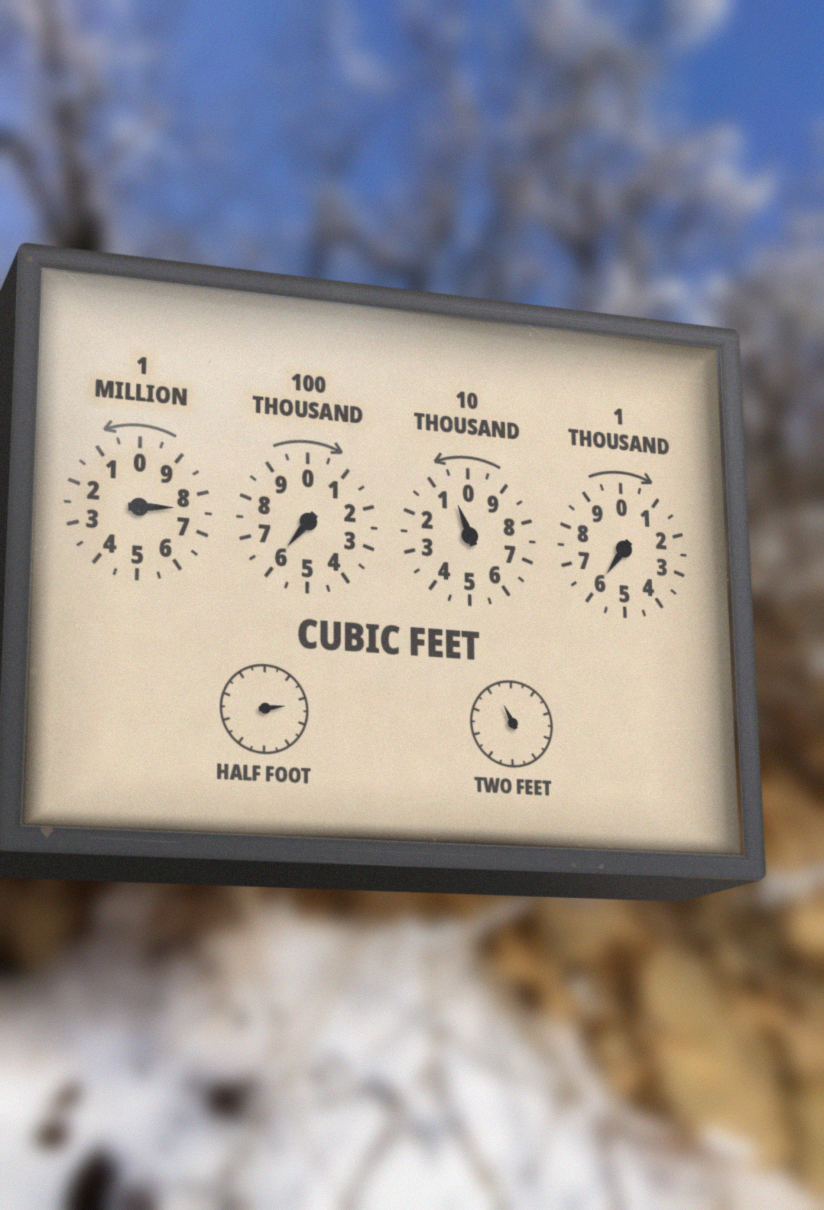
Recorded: 760600 (ft³)
